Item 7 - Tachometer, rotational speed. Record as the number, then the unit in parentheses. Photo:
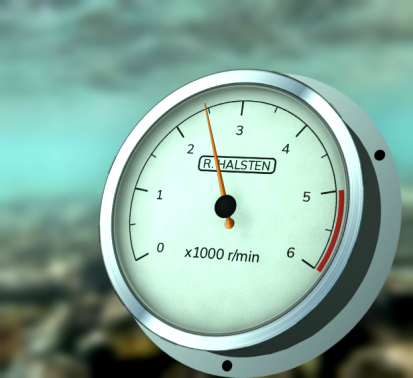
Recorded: 2500 (rpm)
